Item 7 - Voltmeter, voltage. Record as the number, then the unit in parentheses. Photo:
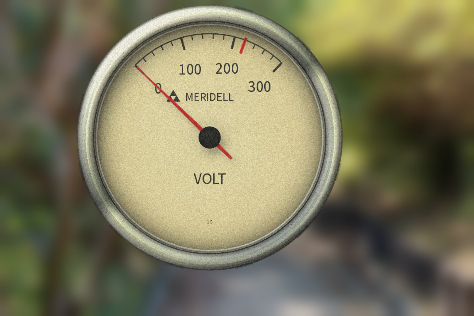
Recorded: 0 (V)
